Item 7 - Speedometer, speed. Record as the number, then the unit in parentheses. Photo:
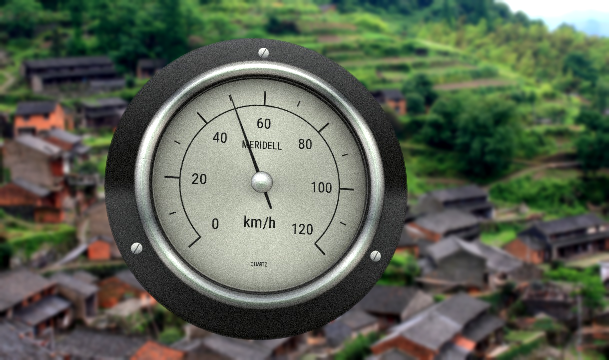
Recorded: 50 (km/h)
